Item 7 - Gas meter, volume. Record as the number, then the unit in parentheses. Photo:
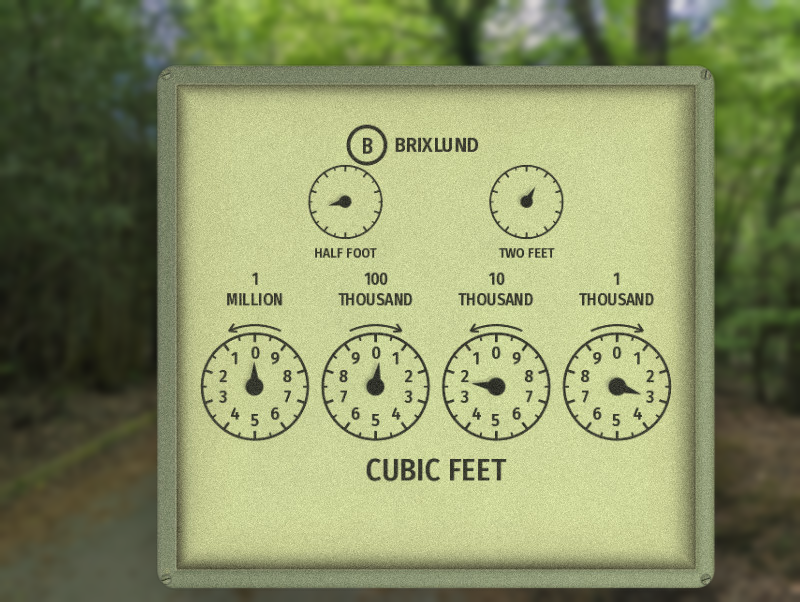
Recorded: 2300 (ft³)
